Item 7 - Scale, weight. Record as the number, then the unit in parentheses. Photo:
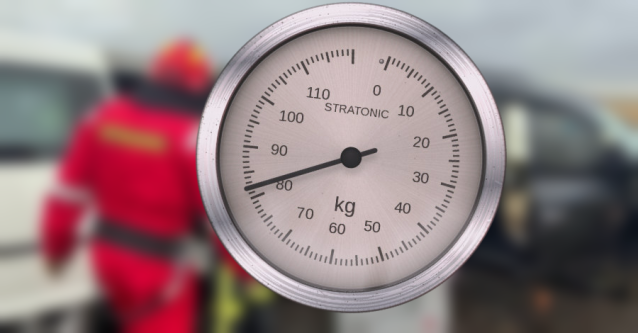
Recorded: 82 (kg)
